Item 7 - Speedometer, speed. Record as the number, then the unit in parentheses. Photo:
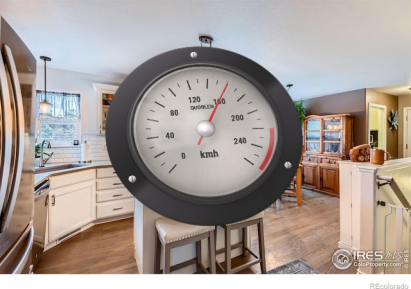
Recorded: 160 (km/h)
